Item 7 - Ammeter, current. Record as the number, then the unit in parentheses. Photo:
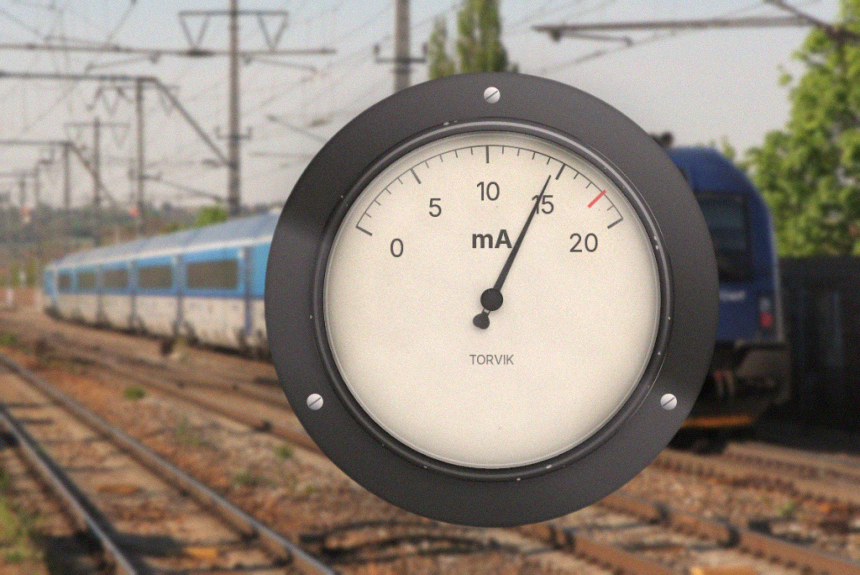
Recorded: 14.5 (mA)
